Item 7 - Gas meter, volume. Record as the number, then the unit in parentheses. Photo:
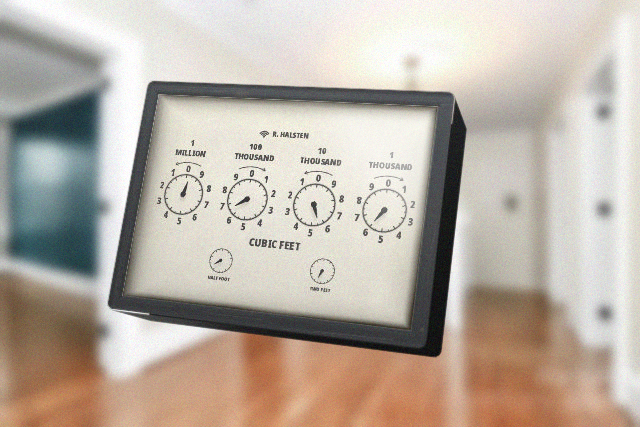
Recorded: 965600 (ft³)
